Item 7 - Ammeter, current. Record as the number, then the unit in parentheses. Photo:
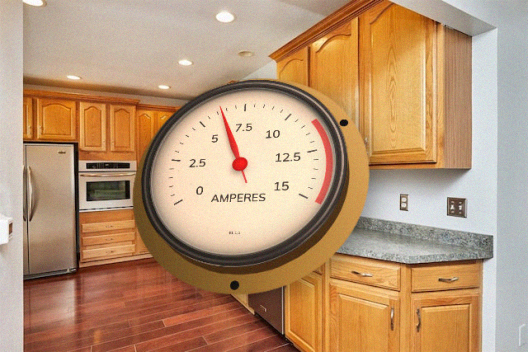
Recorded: 6.25 (A)
